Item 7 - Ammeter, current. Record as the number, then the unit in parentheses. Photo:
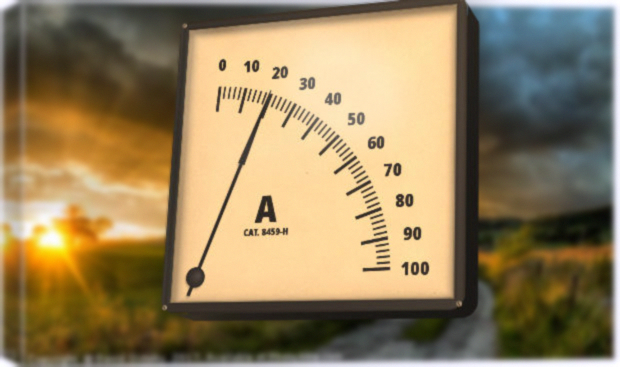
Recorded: 20 (A)
